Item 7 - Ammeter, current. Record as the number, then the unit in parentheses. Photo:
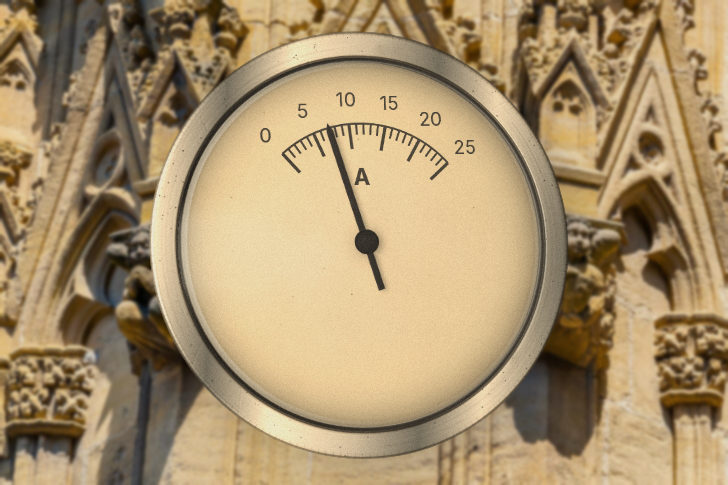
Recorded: 7 (A)
